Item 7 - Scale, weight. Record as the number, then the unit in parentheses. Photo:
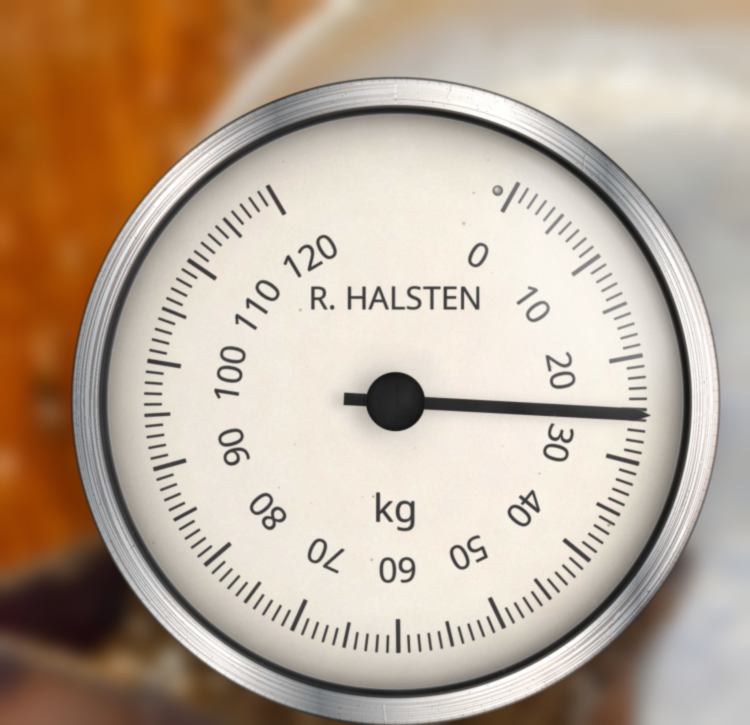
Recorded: 25.5 (kg)
